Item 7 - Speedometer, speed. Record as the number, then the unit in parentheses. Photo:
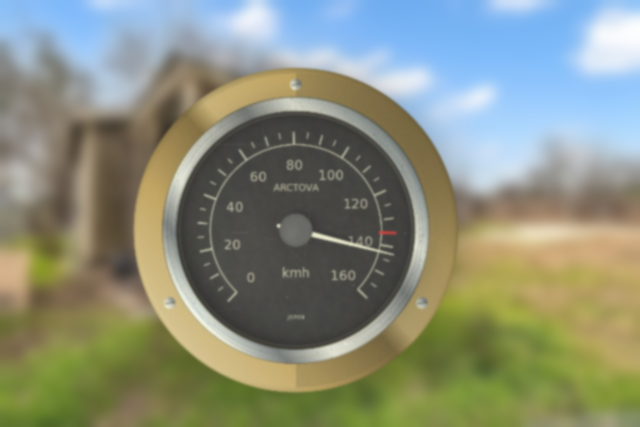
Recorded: 142.5 (km/h)
